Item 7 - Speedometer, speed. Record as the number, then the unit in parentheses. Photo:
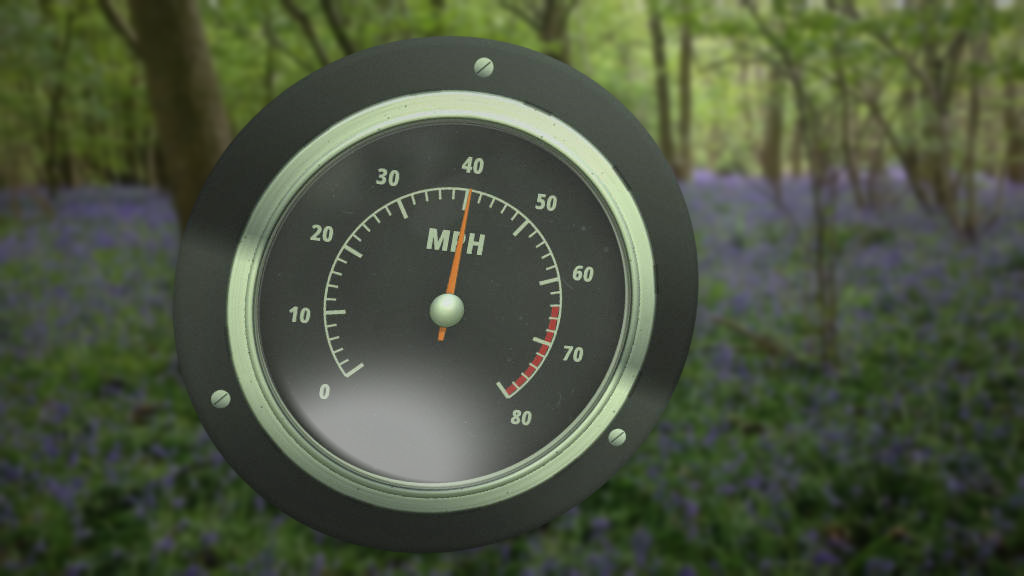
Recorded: 40 (mph)
